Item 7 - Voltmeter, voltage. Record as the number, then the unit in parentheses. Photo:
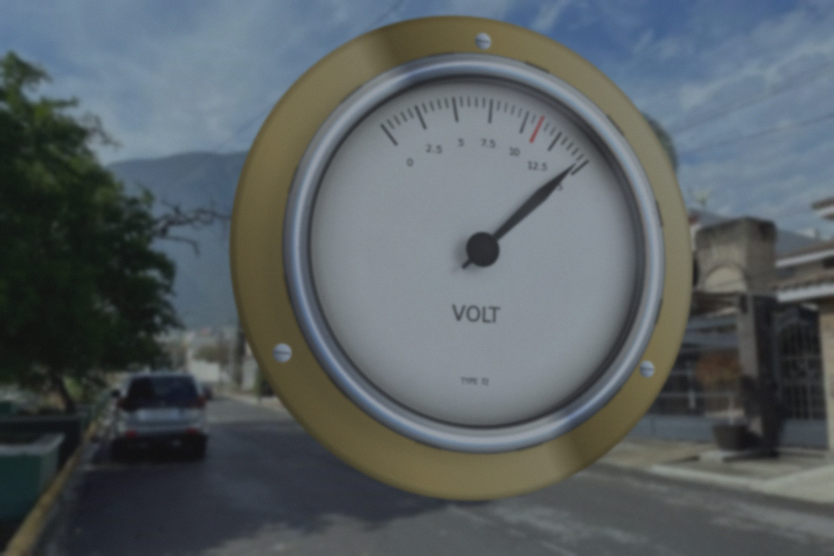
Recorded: 14.5 (V)
